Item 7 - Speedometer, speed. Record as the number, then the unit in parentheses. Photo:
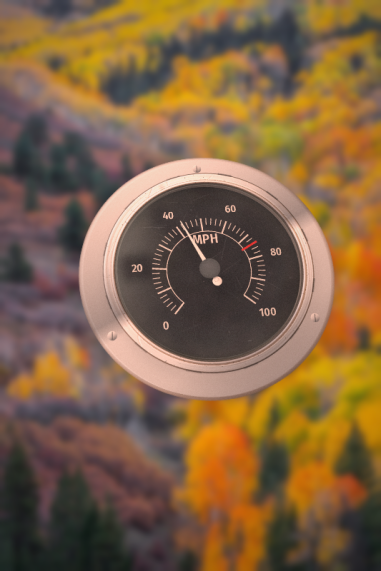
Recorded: 42 (mph)
